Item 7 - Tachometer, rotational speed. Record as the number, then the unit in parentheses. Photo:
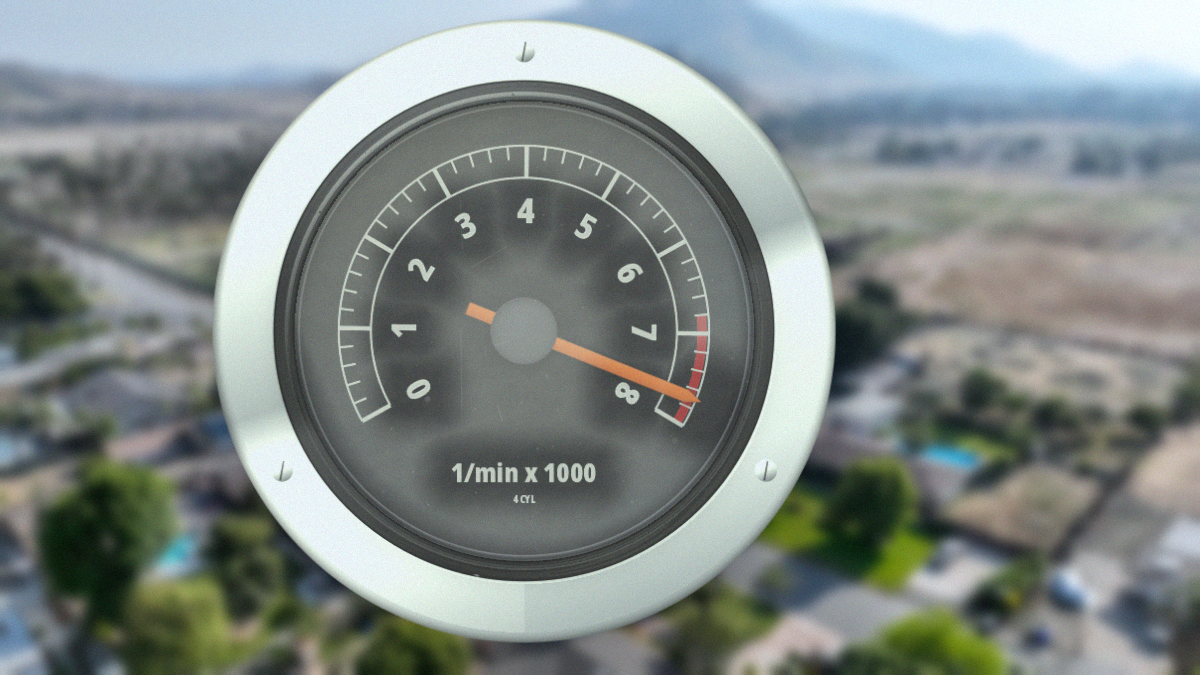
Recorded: 7700 (rpm)
